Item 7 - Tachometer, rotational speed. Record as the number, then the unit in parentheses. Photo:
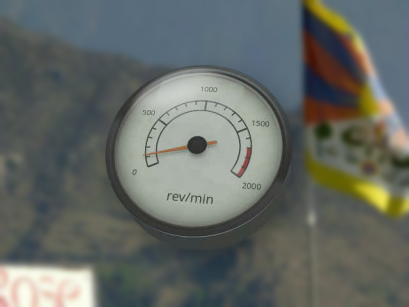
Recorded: 100 (rpm)
